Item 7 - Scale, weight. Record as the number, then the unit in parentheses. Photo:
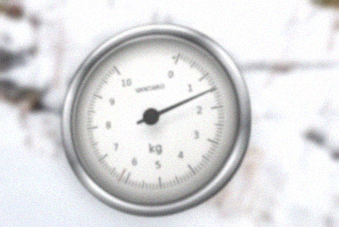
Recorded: 1.5 (kg)
